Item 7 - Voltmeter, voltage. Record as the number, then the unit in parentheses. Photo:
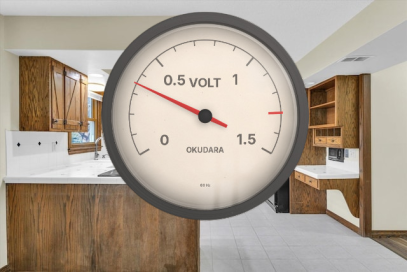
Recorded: 0.35 (V)
